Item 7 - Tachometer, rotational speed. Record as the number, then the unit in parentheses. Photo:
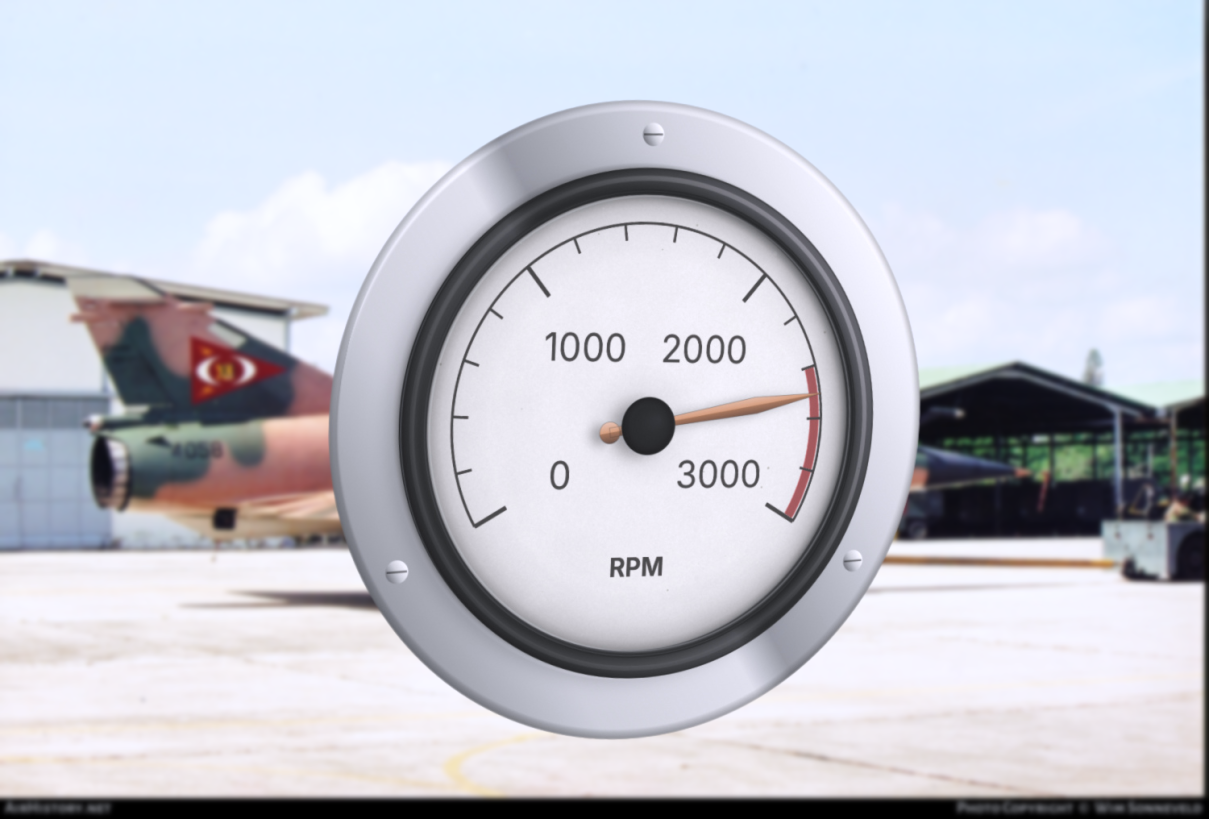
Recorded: 2500 (rpm)
